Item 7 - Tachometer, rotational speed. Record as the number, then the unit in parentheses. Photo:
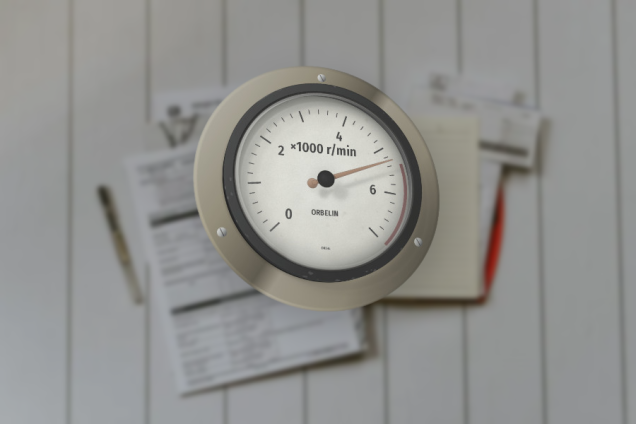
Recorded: 5300 (rpm)
